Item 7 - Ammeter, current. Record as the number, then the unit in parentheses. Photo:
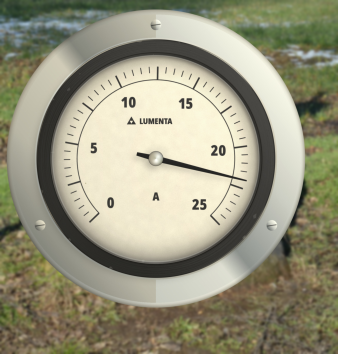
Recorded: 22 (A)
